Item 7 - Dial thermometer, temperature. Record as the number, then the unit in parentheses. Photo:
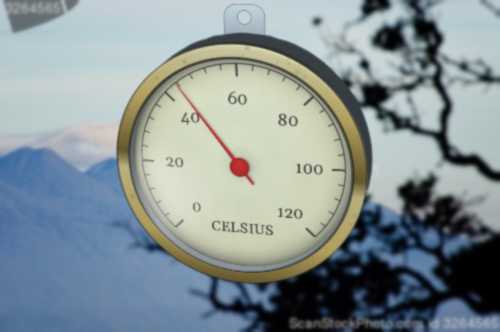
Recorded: 44 (°C)
